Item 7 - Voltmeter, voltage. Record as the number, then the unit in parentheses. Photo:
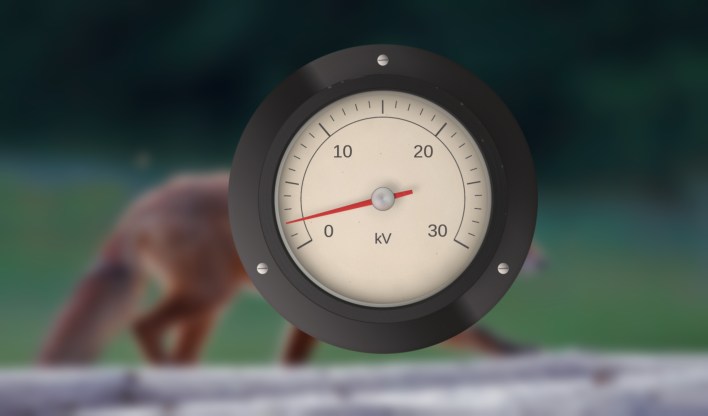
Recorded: 2 (kV)
